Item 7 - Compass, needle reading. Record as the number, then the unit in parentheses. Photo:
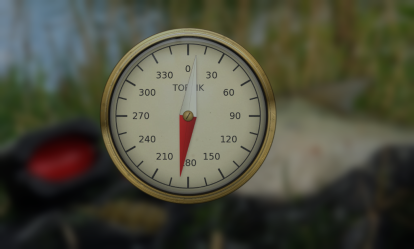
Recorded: 187.5 (°)
